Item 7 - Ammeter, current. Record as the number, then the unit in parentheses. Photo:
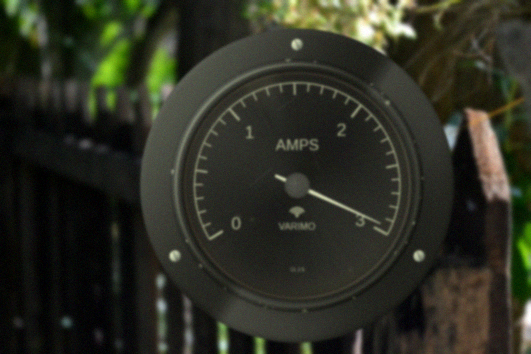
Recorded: 2.95 (A)
